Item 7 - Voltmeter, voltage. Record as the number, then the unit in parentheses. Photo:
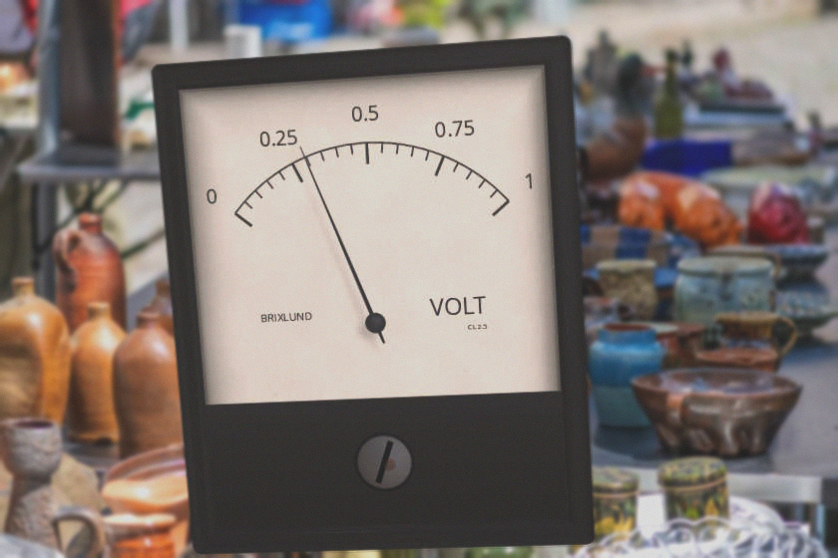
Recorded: 0.3 (V)
